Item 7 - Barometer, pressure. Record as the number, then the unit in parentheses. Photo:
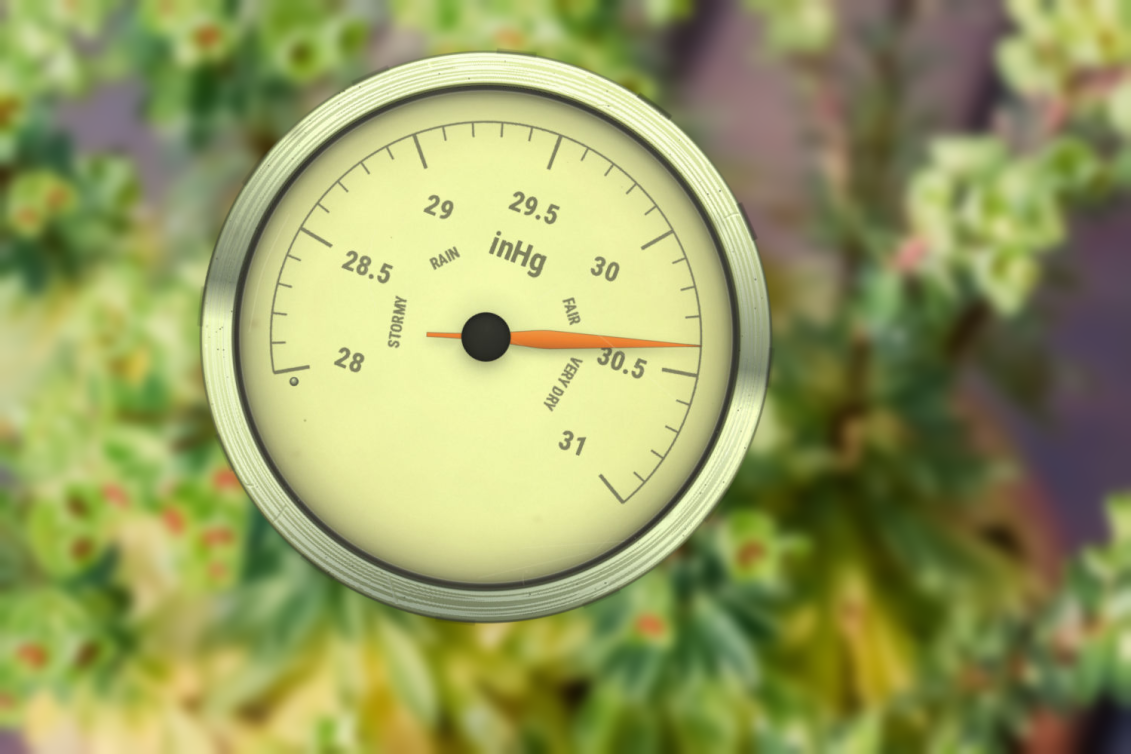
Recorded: 30.4 (inHg)
